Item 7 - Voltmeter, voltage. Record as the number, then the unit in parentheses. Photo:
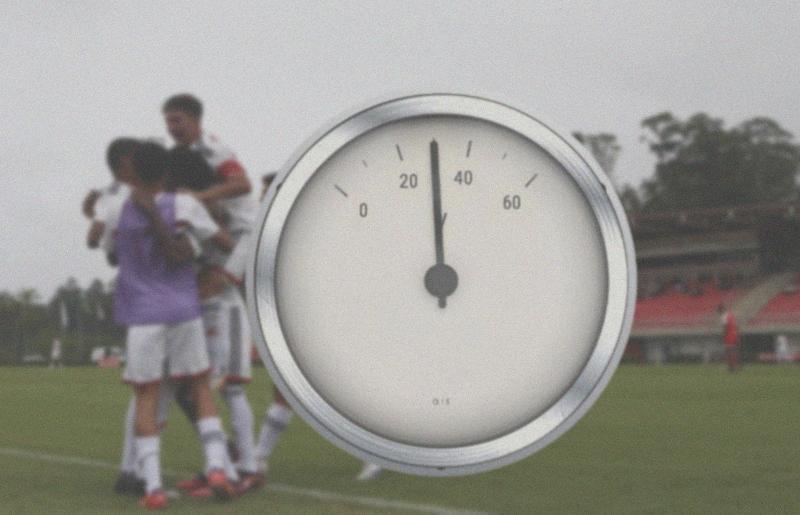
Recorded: 30 (V)
